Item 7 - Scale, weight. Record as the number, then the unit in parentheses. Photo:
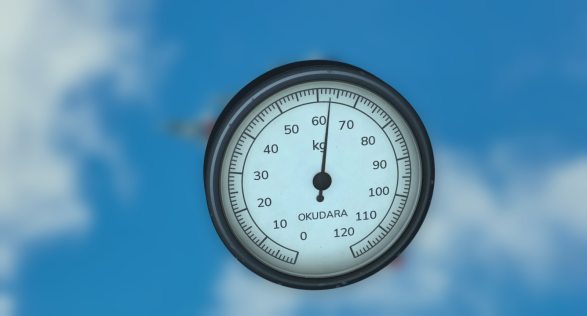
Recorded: 63 (kg)
